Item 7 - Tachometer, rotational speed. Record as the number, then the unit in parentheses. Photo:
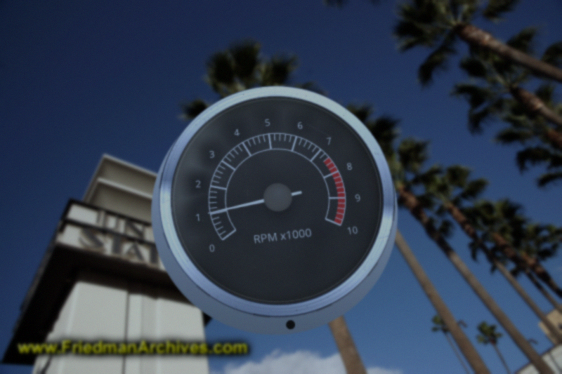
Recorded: 1000 (rpm)
